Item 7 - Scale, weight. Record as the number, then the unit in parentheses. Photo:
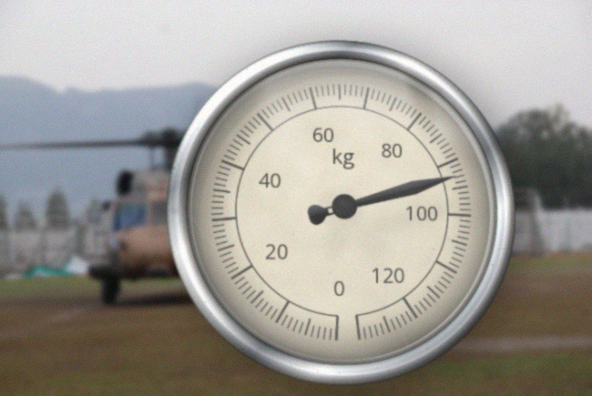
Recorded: 93 (kg)
